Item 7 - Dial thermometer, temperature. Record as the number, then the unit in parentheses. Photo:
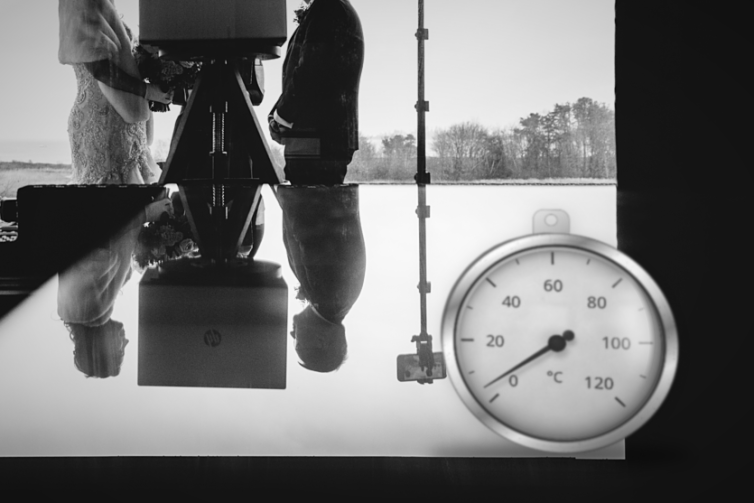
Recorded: 5 (°C)
